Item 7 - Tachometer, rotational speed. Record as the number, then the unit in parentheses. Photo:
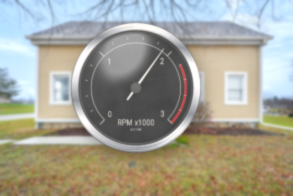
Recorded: 1900 (rpm)
